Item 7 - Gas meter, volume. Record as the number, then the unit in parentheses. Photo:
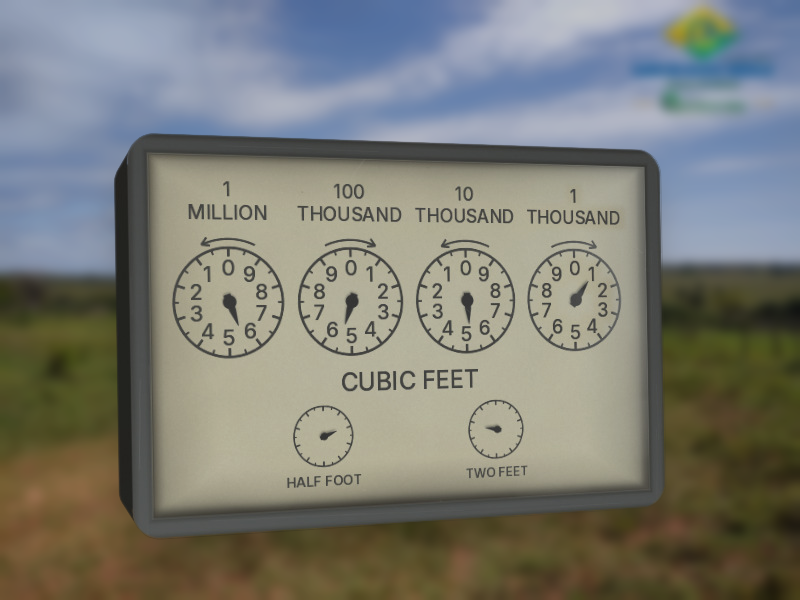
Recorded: 555100 (ft³)
